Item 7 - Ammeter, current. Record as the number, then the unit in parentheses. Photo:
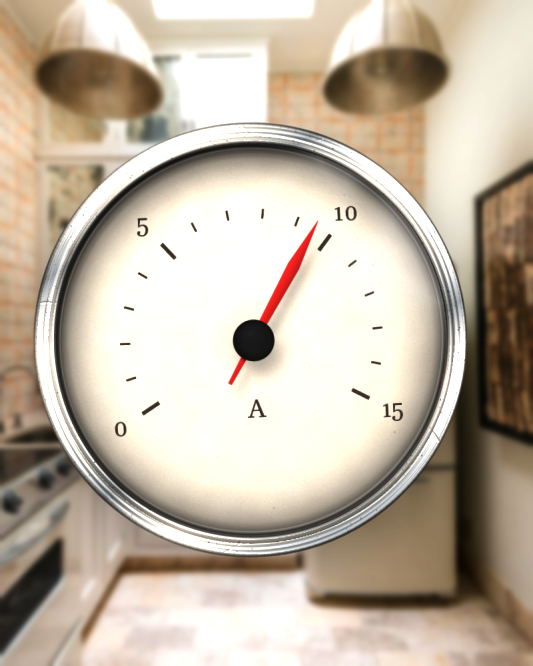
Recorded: 9.5 (A)
